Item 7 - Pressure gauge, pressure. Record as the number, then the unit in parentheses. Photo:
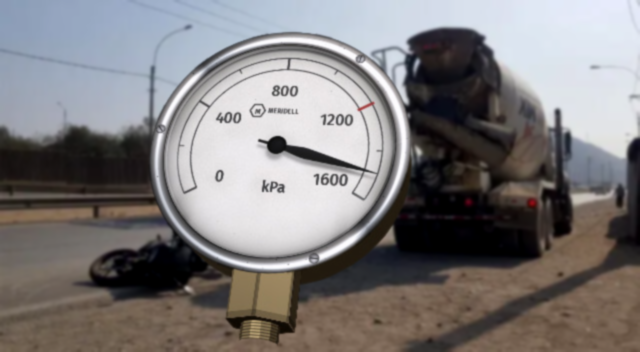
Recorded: 1500 (kPa)
